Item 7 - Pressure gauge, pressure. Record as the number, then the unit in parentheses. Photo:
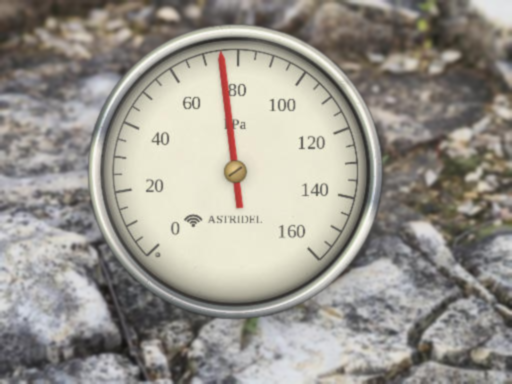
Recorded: 75 (kPa)
